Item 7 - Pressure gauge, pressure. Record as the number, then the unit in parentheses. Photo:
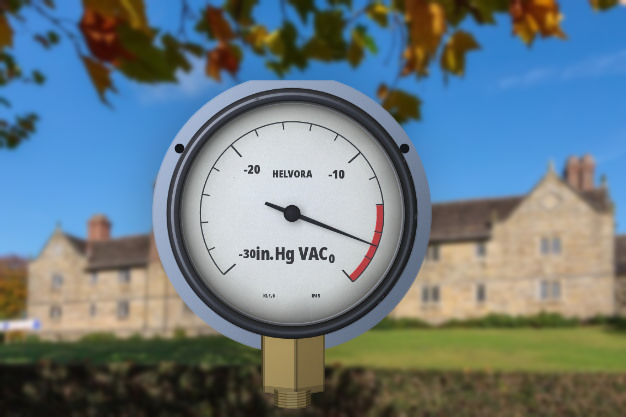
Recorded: -3 (inHg)
